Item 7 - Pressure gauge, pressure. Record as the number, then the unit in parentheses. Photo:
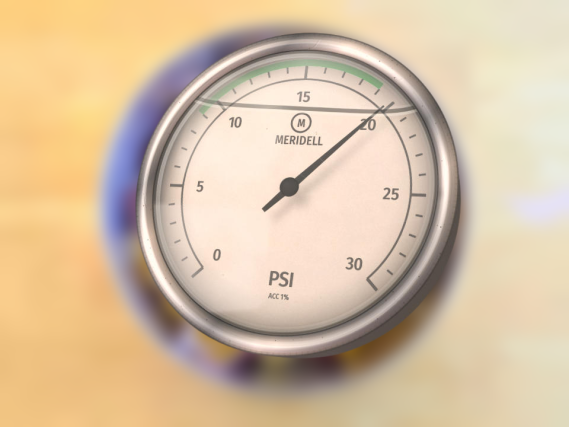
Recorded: 20 (psi)
